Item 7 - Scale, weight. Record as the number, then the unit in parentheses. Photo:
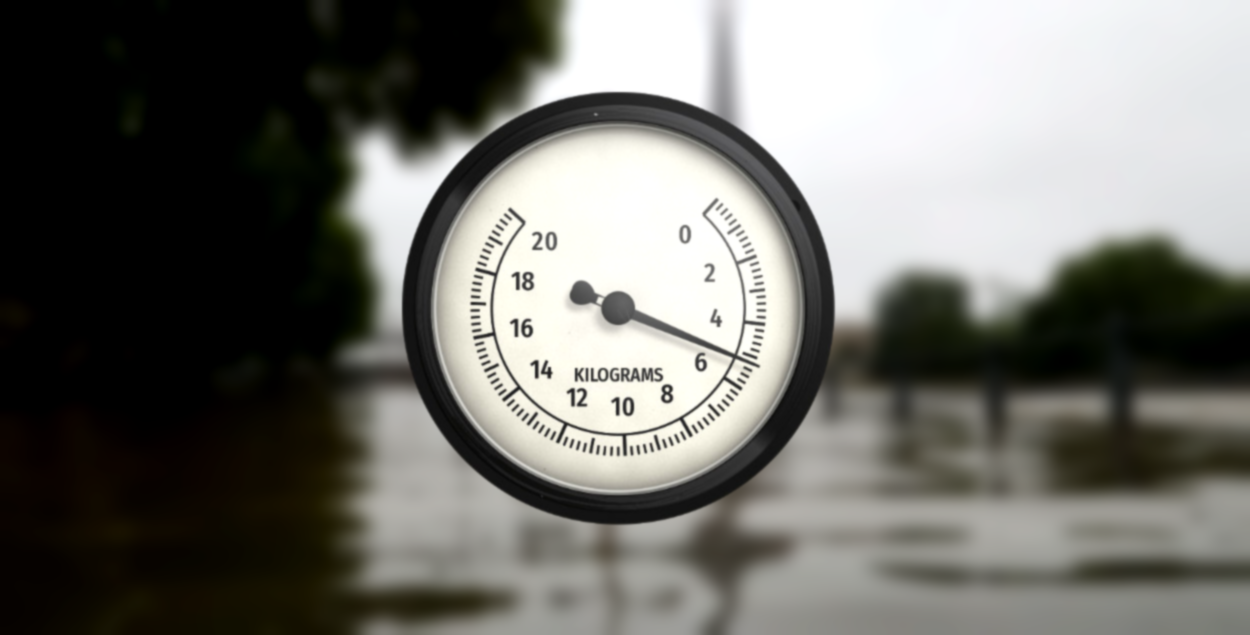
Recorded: 5.2 (kg)
